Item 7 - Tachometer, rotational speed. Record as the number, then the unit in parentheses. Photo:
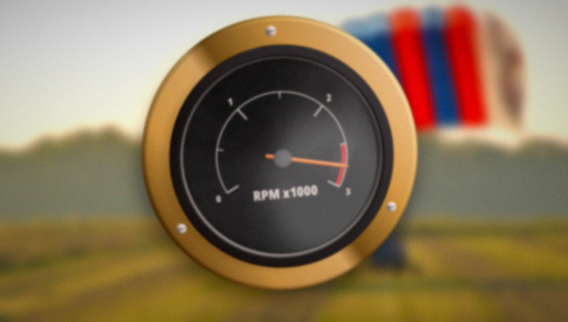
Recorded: 2750 (rpm)
